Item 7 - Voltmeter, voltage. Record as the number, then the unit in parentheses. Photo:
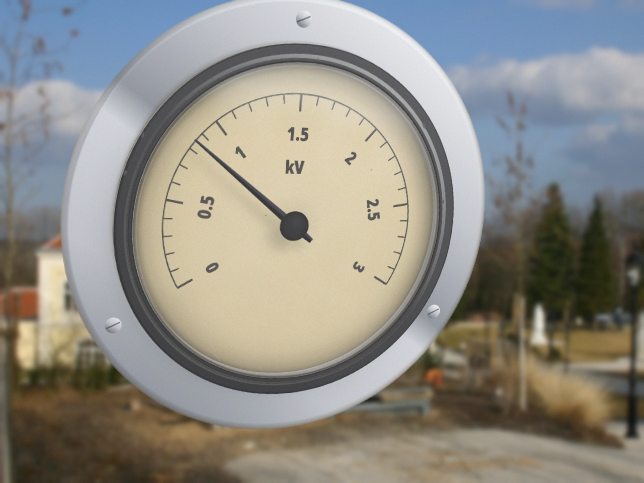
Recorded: 0.85 (kV)
